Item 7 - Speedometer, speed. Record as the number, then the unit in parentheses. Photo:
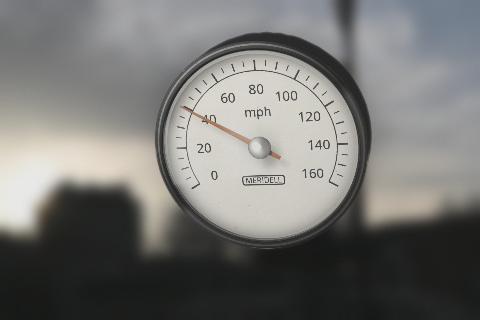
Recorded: 40 (mph)
